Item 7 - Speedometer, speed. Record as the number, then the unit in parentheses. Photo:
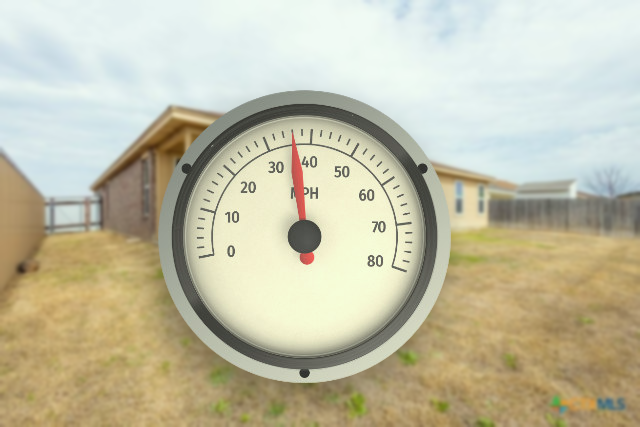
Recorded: 36 (mph)
